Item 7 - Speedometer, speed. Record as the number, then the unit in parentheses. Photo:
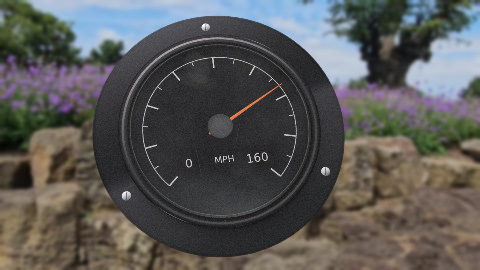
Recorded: 115 (mph)
